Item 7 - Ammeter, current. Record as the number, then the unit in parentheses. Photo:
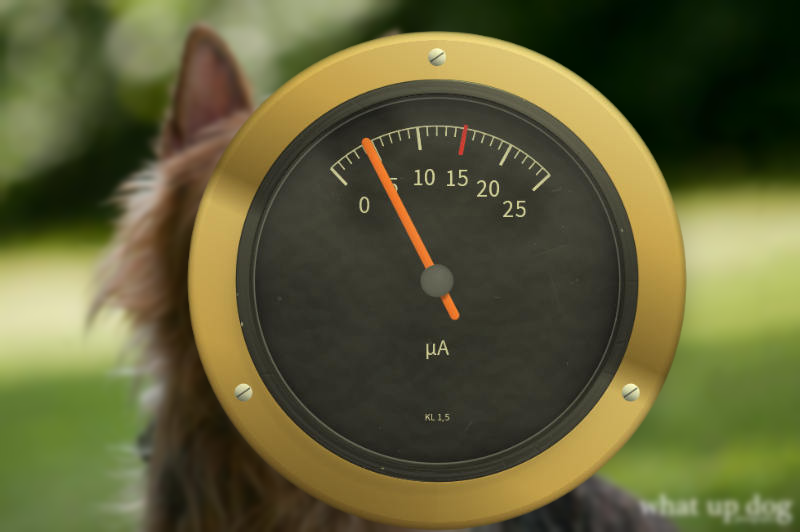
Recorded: 4.5 (µA)
